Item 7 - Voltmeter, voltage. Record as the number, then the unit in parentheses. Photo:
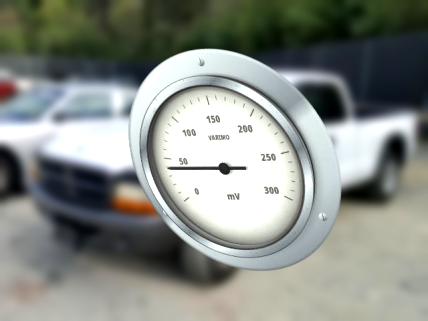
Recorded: 40 (mV)
